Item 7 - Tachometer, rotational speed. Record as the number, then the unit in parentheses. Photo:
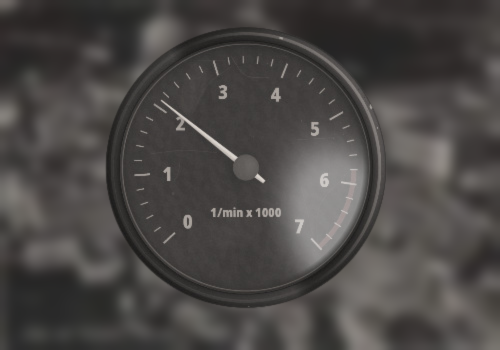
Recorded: 2100 (rpm)
